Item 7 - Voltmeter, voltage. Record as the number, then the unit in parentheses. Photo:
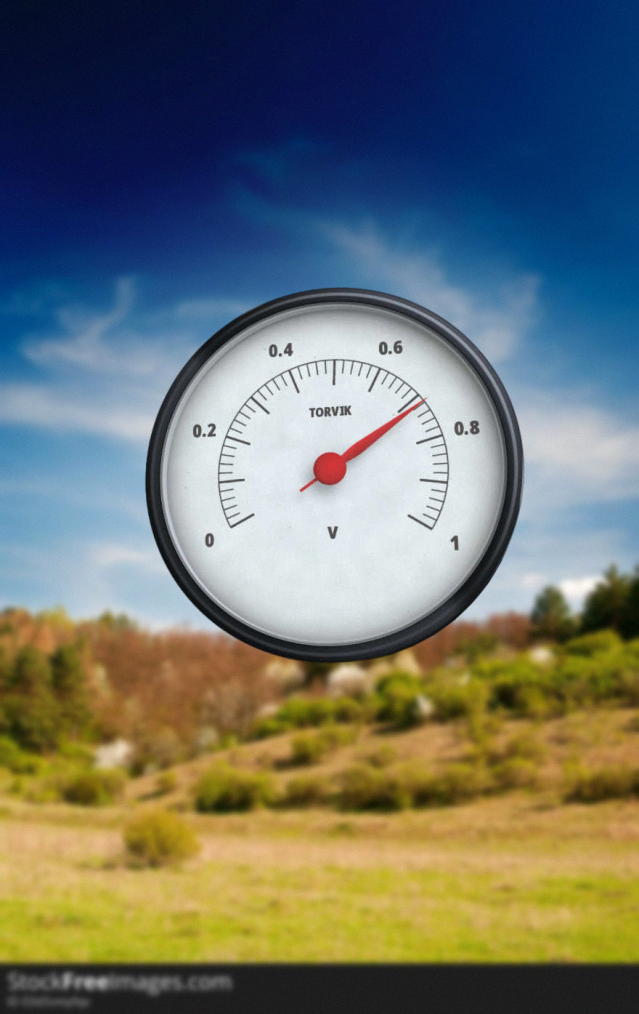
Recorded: 0.72 (V)
